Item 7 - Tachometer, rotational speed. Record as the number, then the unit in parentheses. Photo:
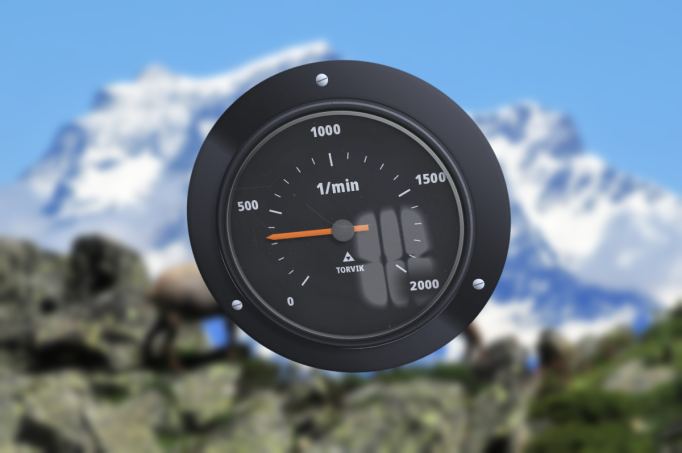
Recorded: 350 (rpm)
